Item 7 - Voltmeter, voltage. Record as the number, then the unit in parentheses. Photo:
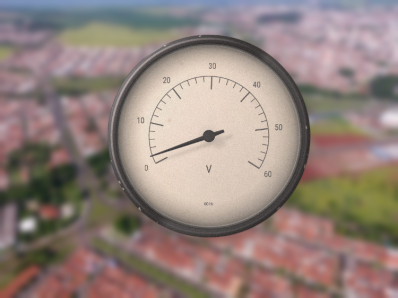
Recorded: 2 (V)
